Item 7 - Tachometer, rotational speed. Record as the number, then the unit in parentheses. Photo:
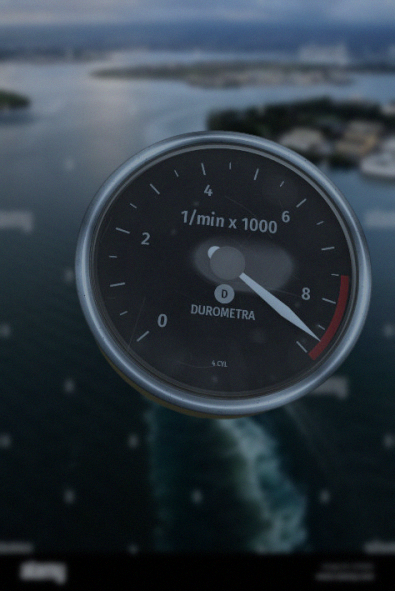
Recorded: 8750 (rpm)
